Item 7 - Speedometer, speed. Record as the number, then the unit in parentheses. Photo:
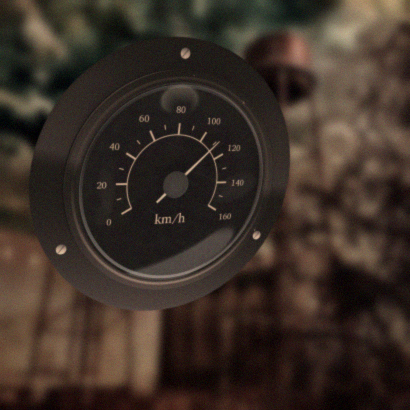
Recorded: 110 (km/h)
